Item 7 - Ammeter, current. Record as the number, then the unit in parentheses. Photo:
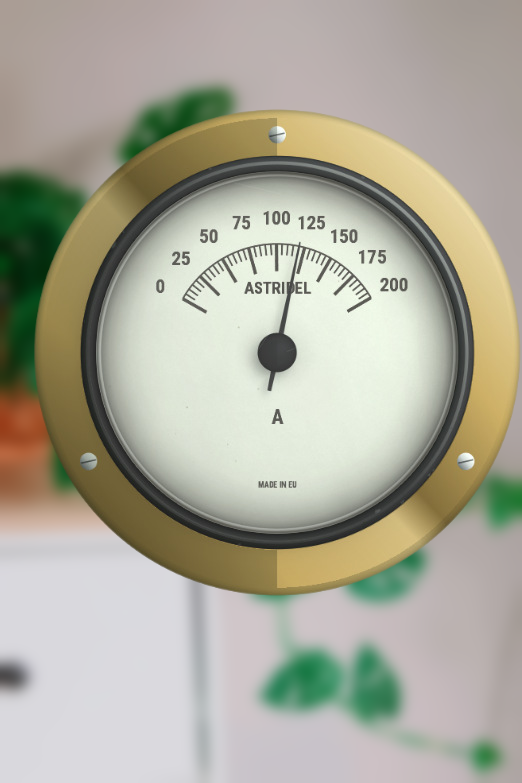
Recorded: 120 (A)
